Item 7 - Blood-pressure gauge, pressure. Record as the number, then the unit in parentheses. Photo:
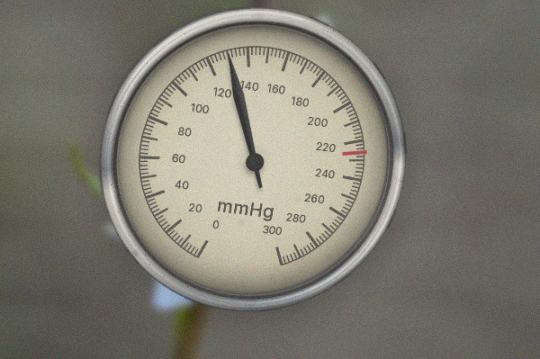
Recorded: 130 (mmHg)
